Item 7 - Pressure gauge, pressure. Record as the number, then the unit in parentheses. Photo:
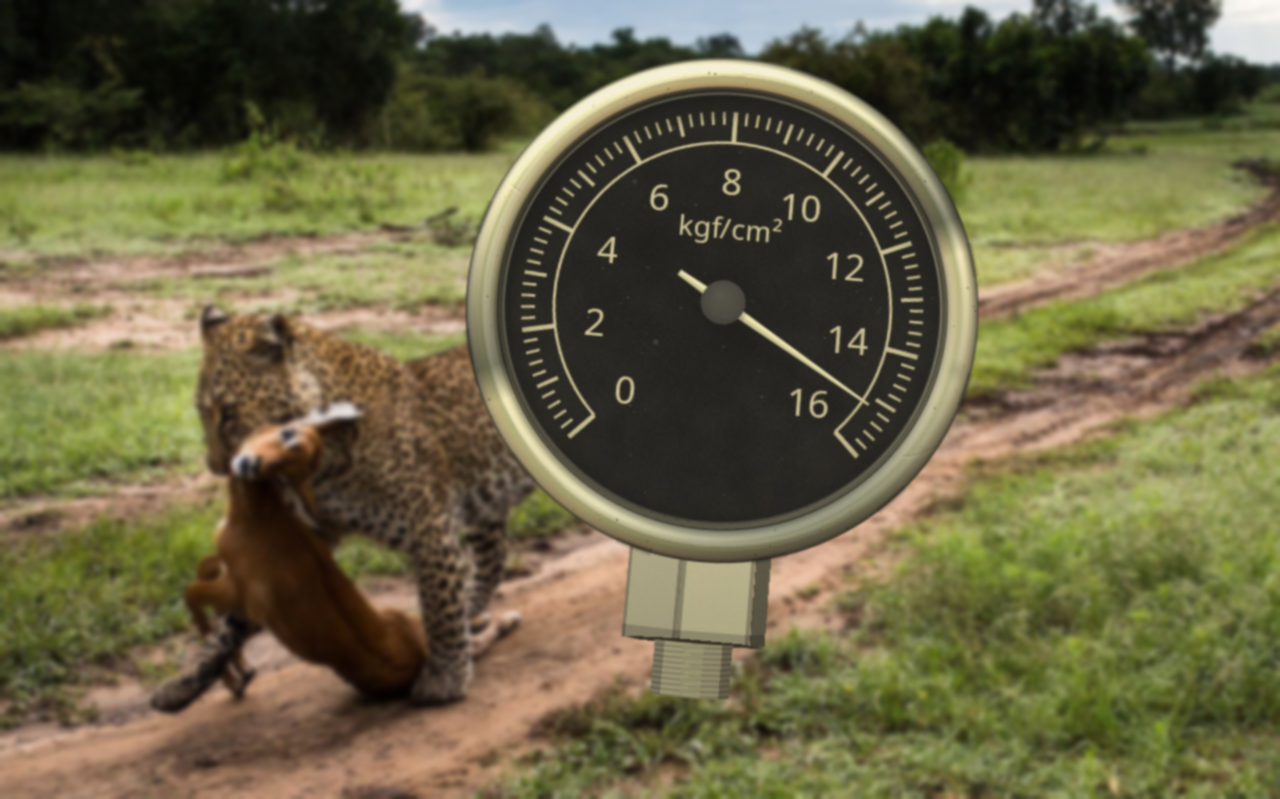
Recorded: 15.2 (kg/cm²)
